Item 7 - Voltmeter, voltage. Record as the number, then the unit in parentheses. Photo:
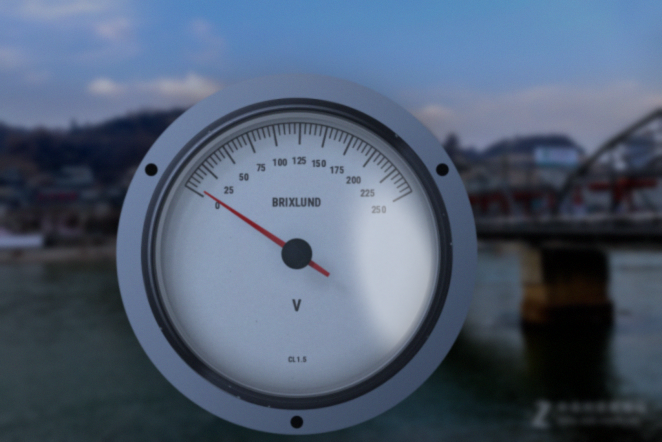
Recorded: 5 (V)
